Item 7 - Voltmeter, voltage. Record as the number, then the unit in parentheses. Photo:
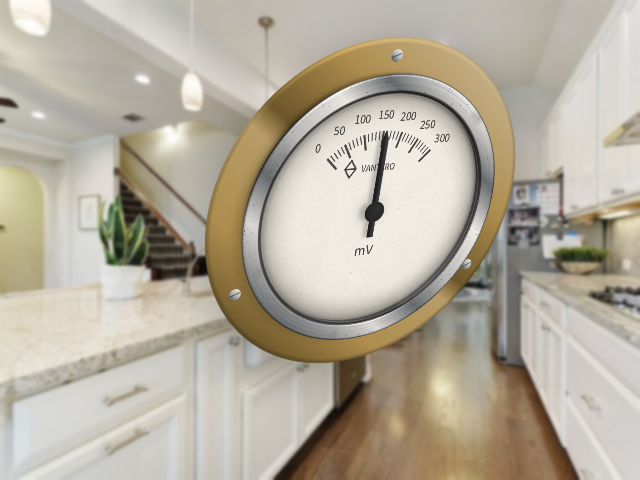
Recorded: 150 (mV)
